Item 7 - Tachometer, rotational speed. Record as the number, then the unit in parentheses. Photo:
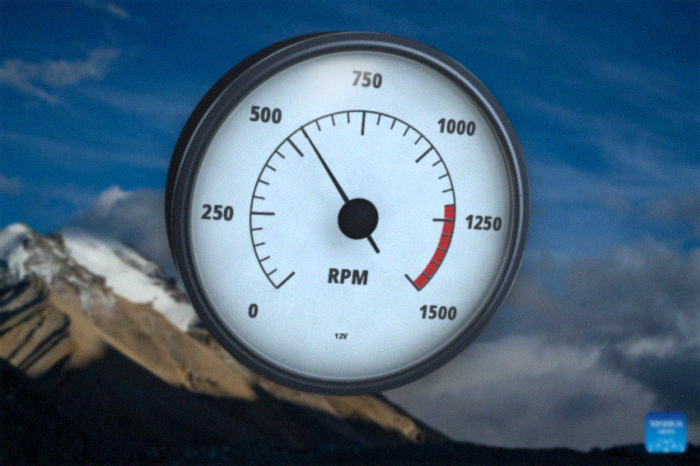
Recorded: 550 (rpm)
